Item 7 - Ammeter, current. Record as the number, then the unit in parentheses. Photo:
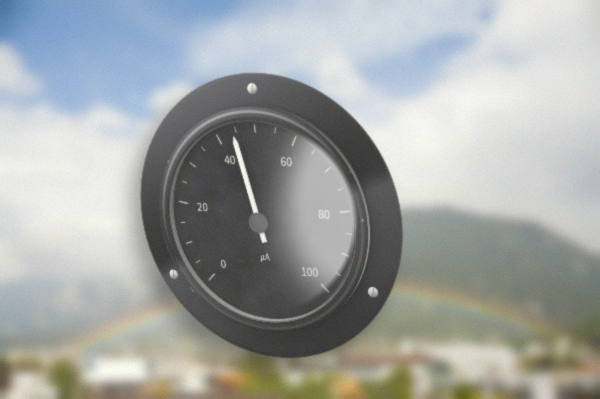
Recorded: 45 (µA)
